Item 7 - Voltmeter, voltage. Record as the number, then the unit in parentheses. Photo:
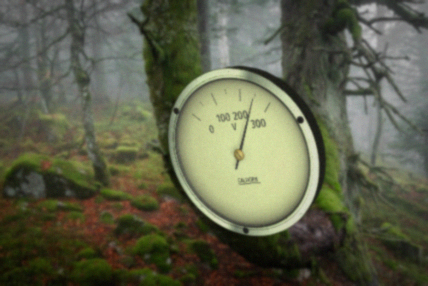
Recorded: 250 (V)
